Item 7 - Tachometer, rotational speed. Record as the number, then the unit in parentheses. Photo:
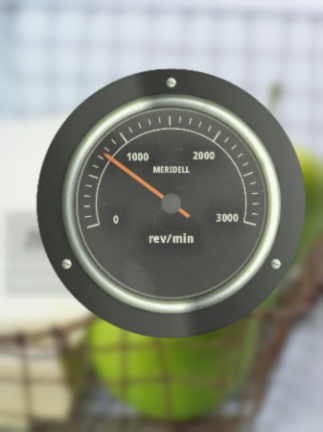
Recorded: 750 (rpm)
